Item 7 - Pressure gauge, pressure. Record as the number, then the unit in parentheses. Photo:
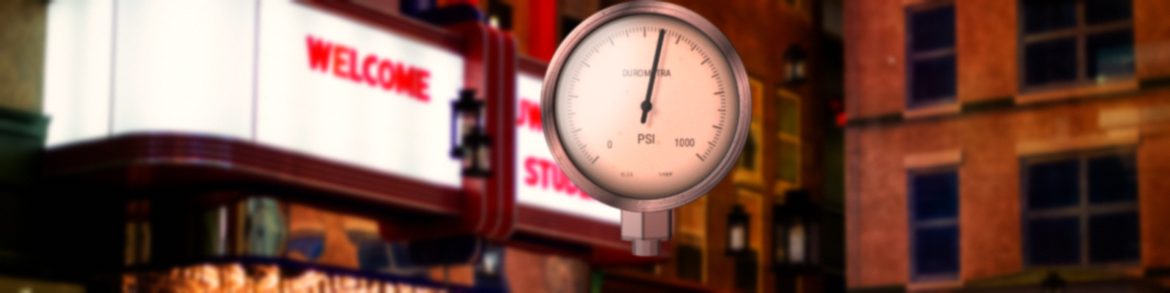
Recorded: 550 (psi)
